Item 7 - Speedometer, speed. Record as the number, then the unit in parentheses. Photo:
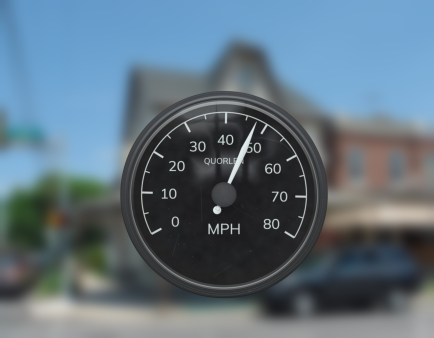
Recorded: 47.5 (mph)
